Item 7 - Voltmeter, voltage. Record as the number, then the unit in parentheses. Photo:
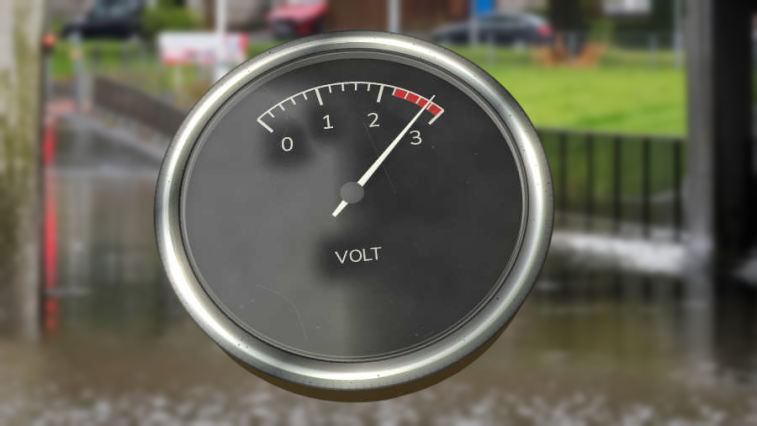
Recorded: 2.8 (V)
